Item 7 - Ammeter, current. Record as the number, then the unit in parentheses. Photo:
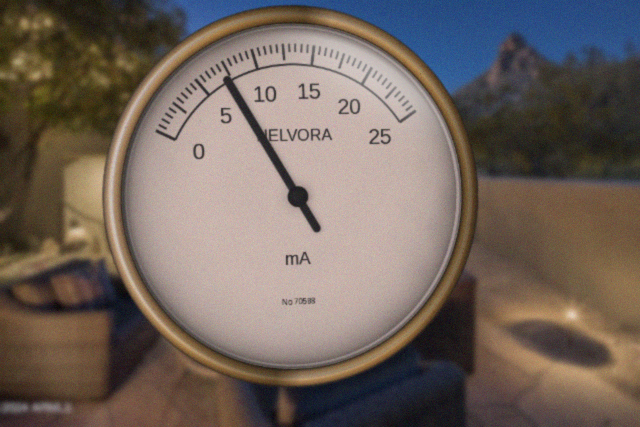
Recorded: 7 (mA)
